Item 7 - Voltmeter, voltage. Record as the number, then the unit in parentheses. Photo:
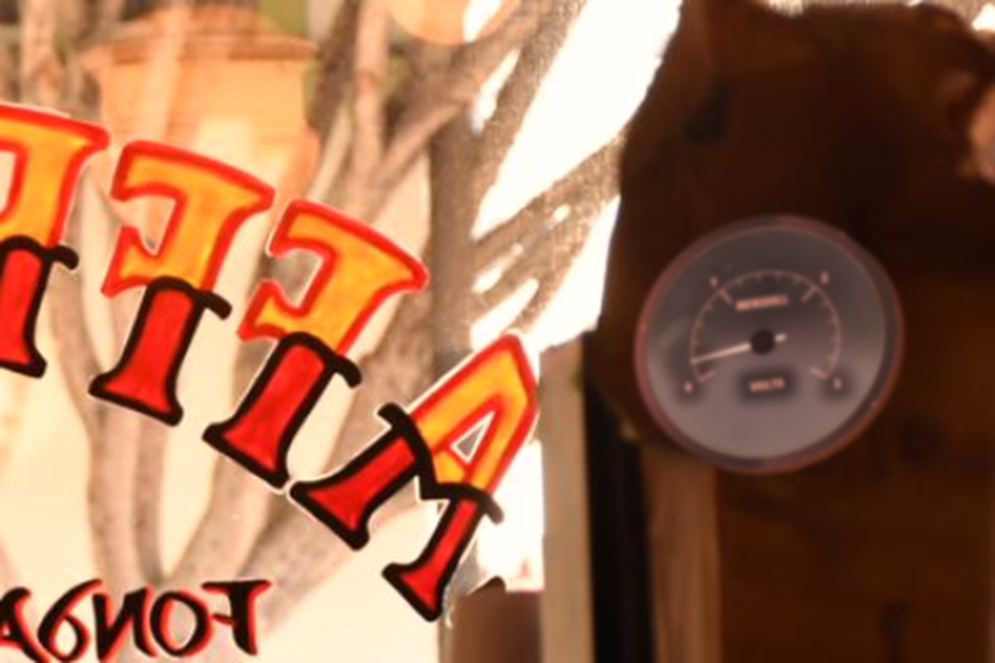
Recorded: 0.2 (V)
